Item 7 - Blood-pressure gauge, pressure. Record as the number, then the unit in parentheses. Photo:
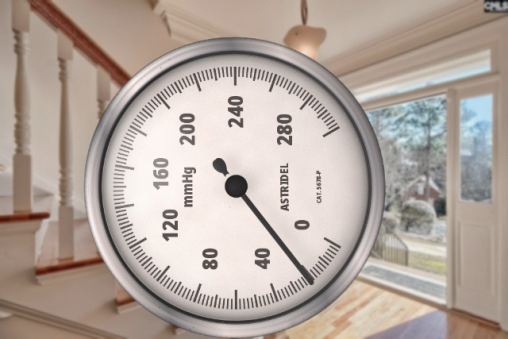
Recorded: 22 (mmHg)
